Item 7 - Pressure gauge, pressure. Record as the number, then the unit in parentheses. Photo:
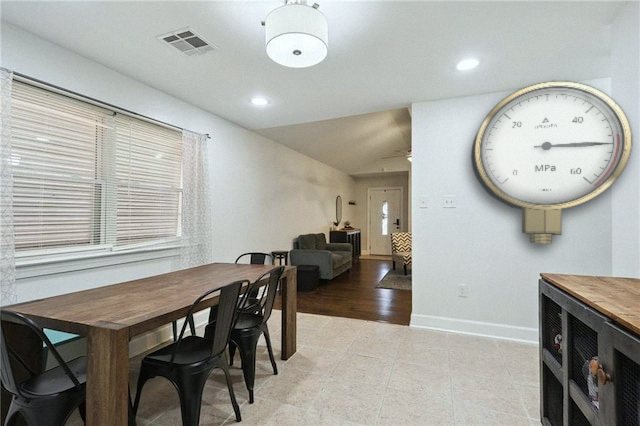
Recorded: 50 (MPa)
